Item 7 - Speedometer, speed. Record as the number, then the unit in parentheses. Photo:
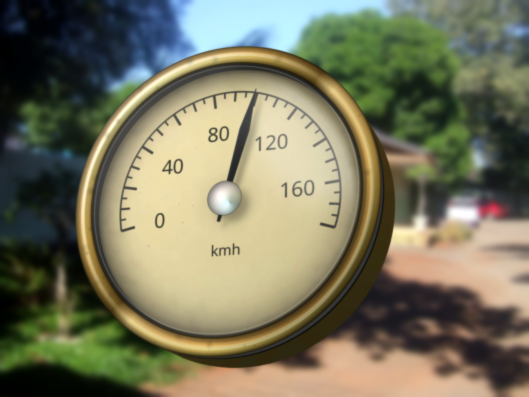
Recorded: 100 (km/h)
